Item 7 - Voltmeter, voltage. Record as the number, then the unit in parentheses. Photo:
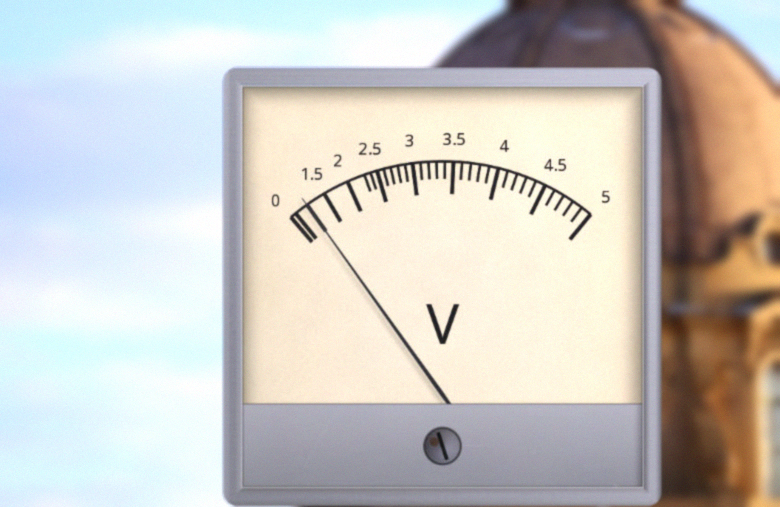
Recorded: 1 (V)
